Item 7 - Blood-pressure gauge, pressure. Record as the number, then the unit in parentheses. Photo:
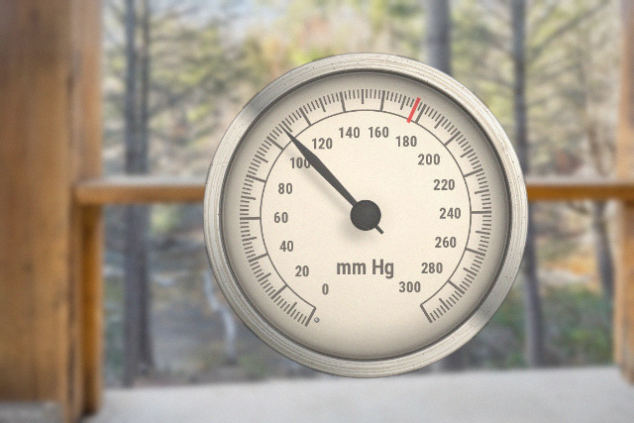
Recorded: 108 (mmHg)
